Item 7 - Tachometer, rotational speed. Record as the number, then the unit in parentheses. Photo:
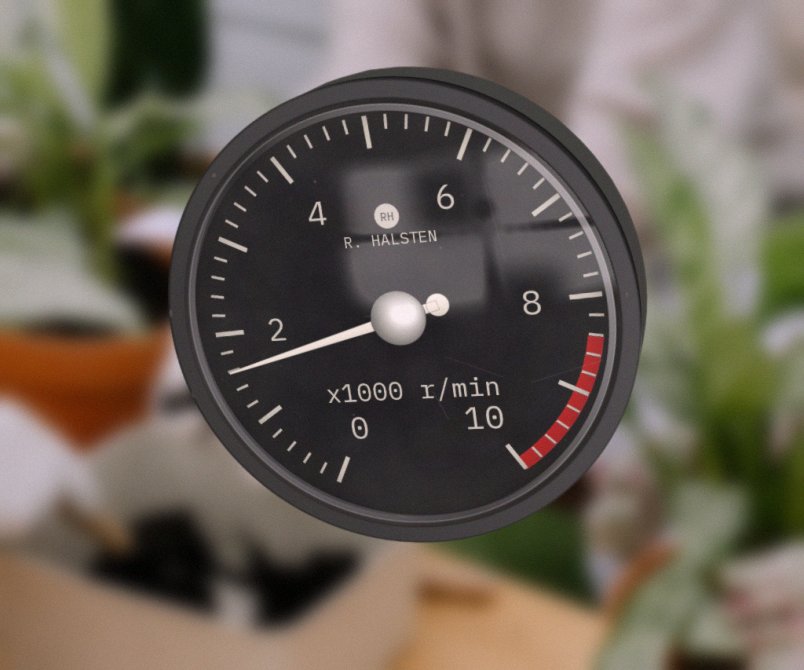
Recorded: 1600 (rpm)
